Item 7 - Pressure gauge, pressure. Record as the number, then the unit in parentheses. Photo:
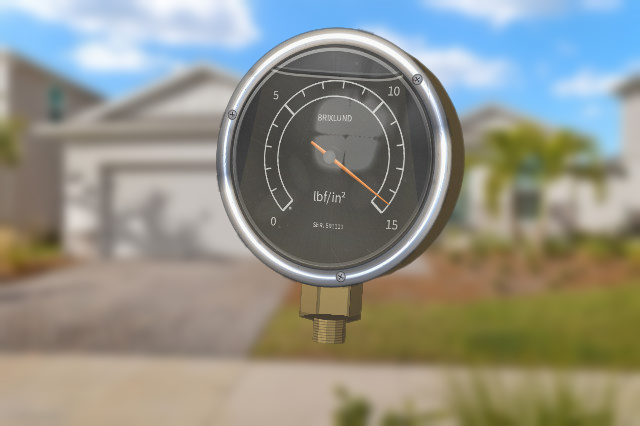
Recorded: 14.5 (psi)
